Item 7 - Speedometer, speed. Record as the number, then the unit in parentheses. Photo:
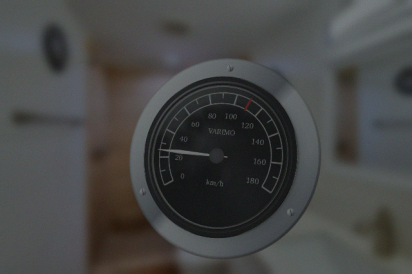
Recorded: 25 (km/h)
